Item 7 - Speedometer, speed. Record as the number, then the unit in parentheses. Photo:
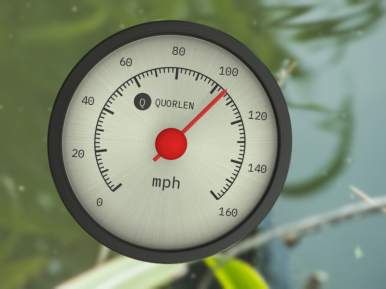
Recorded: 104 (mph)
